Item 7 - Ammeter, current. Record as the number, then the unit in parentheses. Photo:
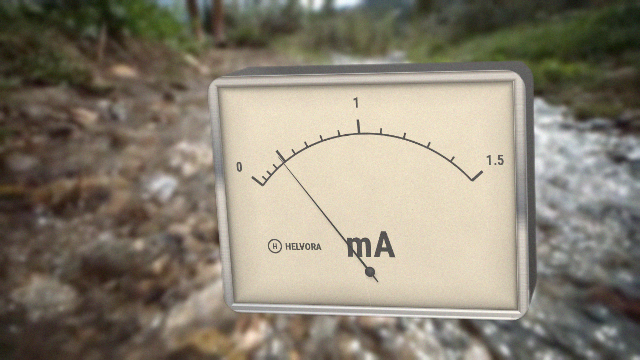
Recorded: 0.5 (mA)
